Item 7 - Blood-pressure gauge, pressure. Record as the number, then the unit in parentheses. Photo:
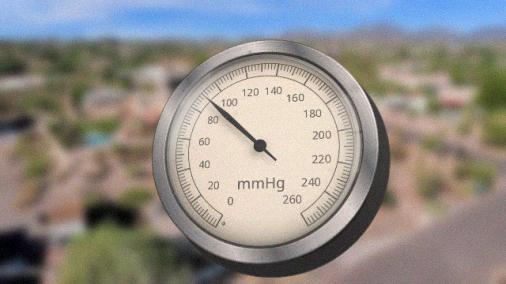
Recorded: 90 (mmHg)
